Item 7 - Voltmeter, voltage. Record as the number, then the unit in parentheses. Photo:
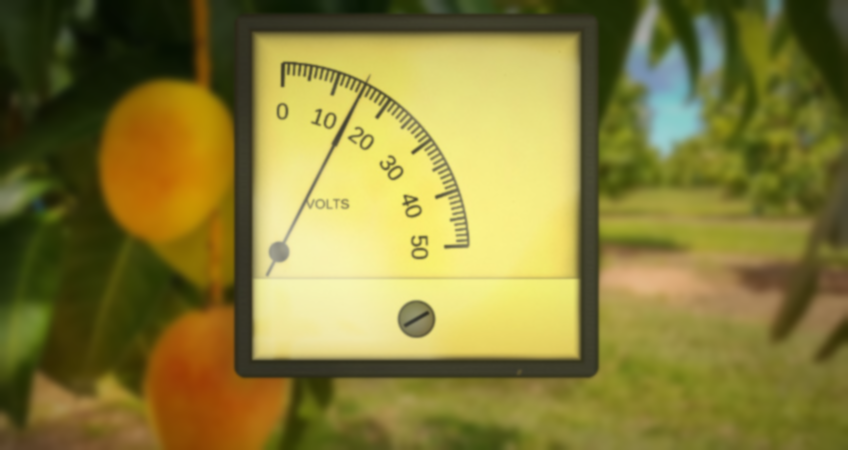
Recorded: 15 (V)
